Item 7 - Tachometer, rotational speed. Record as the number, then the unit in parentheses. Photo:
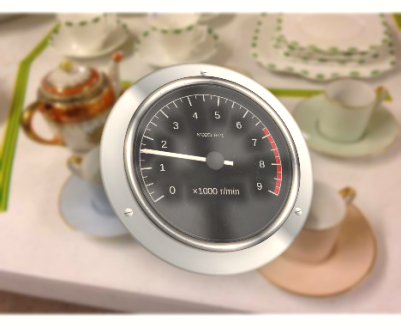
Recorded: 1500 (rpm)
